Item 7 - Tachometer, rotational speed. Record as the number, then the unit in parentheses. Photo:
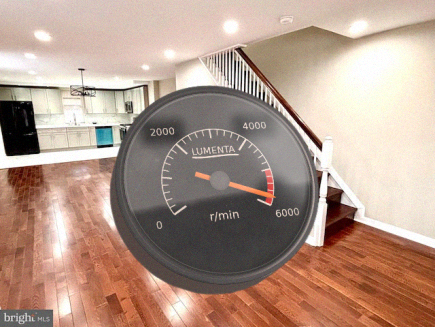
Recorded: 5800 (rpm)
